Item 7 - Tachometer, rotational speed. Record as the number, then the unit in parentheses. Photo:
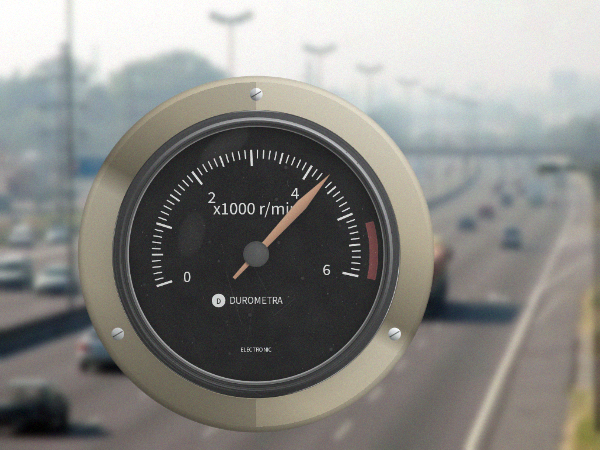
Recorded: 4300 (rpm)
